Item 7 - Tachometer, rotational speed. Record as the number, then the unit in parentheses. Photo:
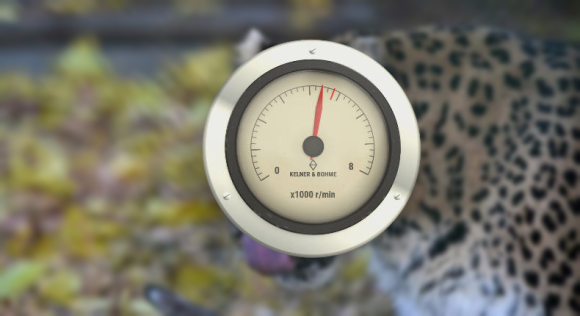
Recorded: 4400 (rpm)
